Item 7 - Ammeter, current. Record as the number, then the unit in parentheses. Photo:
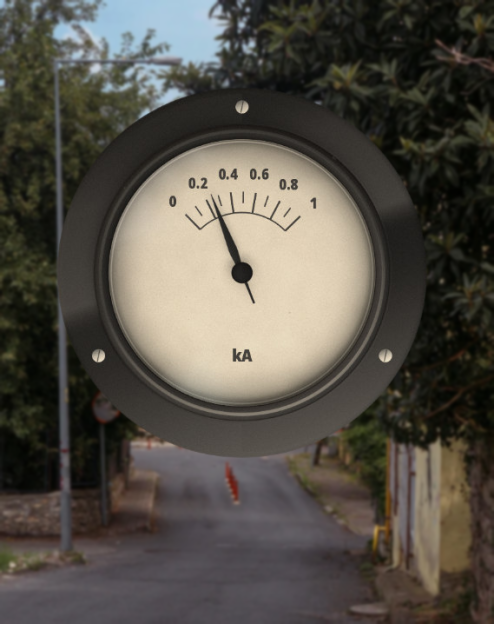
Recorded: 0.25 (kA)
